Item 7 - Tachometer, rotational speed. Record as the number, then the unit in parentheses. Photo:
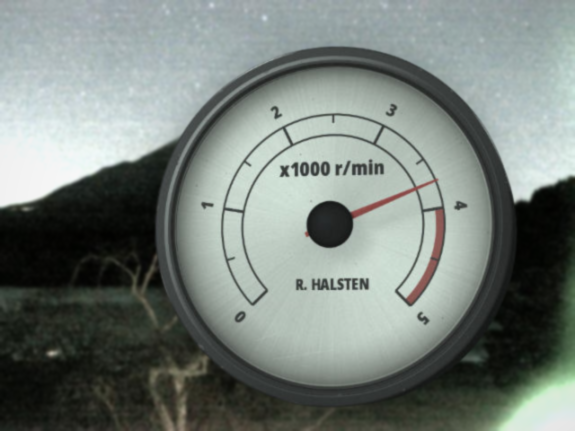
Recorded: 3750 (rpm)
